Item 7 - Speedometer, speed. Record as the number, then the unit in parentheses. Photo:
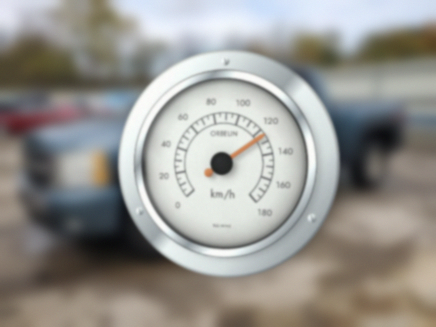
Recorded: 125 (km/h)
